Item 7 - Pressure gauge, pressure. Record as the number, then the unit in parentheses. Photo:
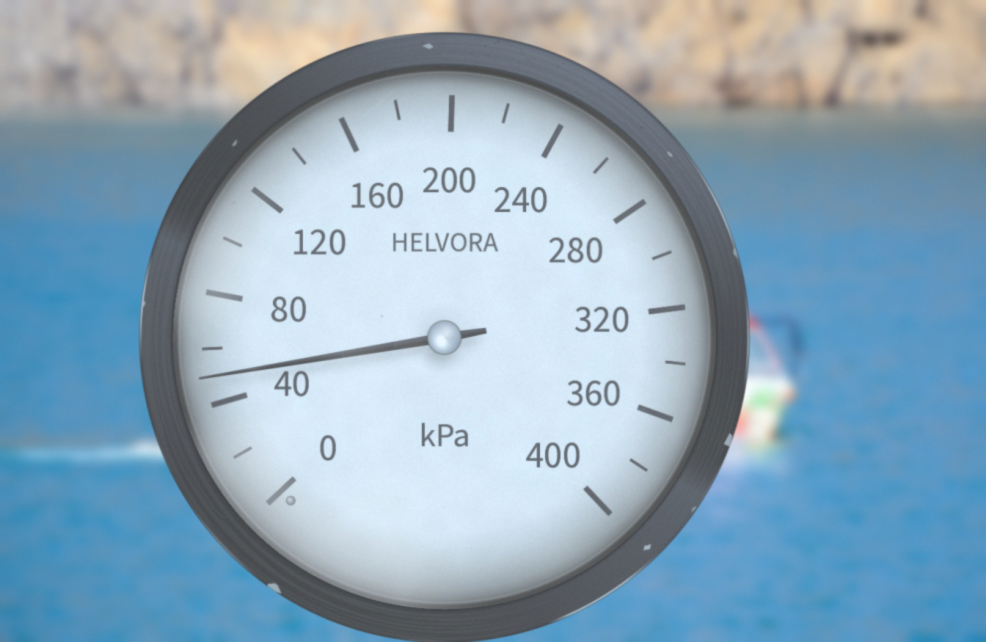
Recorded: 50 (kPa)
